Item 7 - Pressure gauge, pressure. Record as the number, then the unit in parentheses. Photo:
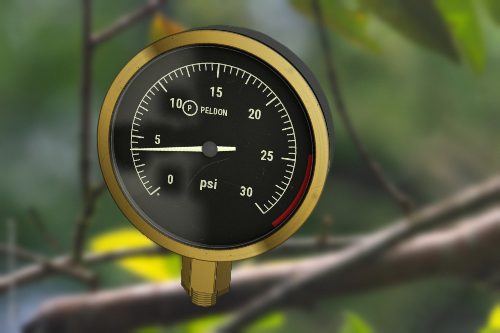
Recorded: 4 (psi)
